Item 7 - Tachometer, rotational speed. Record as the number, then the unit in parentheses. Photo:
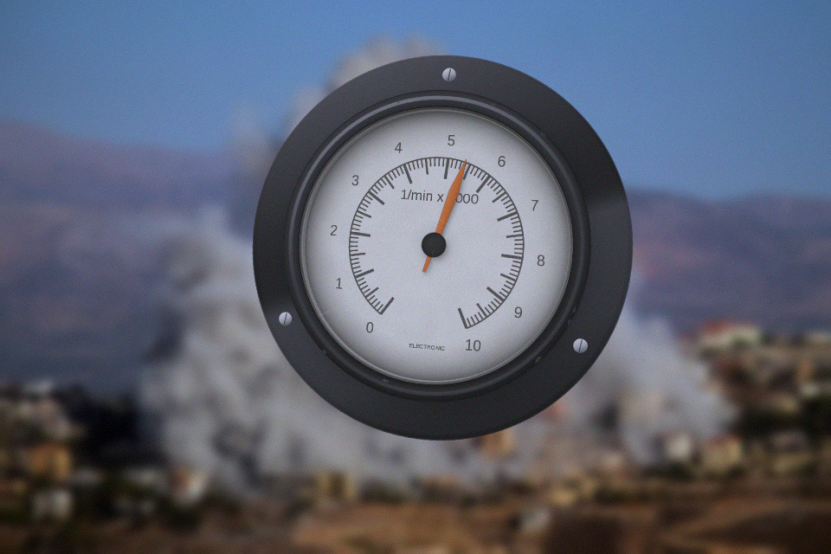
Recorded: 5400 (rpm)
